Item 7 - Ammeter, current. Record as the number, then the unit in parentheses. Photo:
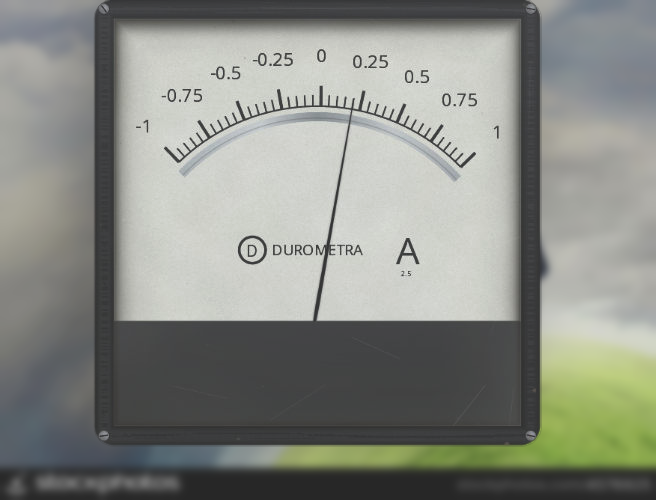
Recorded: 0.2 (A)
